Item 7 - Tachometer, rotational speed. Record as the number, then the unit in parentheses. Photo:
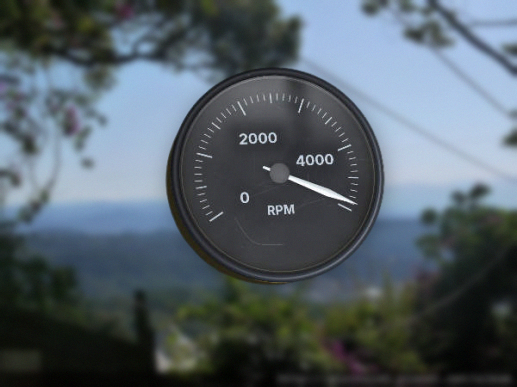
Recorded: 4900 (rpm)
